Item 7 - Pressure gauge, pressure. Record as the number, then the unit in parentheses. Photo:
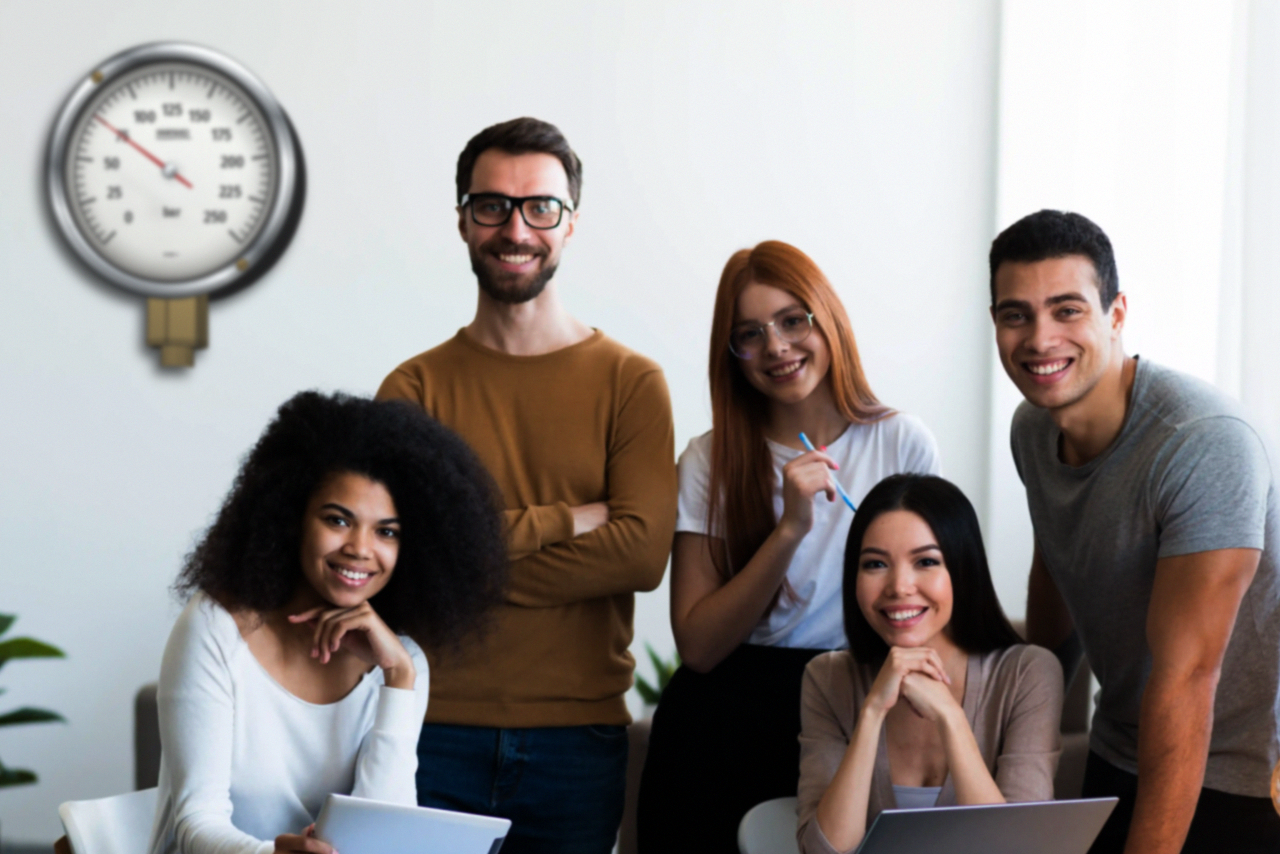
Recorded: 75 (bar)
